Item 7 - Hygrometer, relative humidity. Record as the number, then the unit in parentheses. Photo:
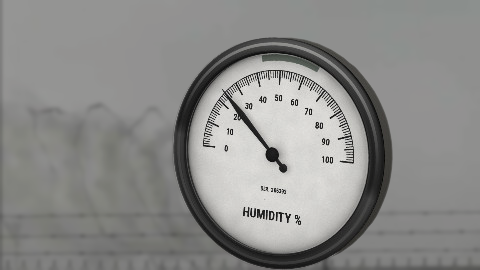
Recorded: 25 (%)
